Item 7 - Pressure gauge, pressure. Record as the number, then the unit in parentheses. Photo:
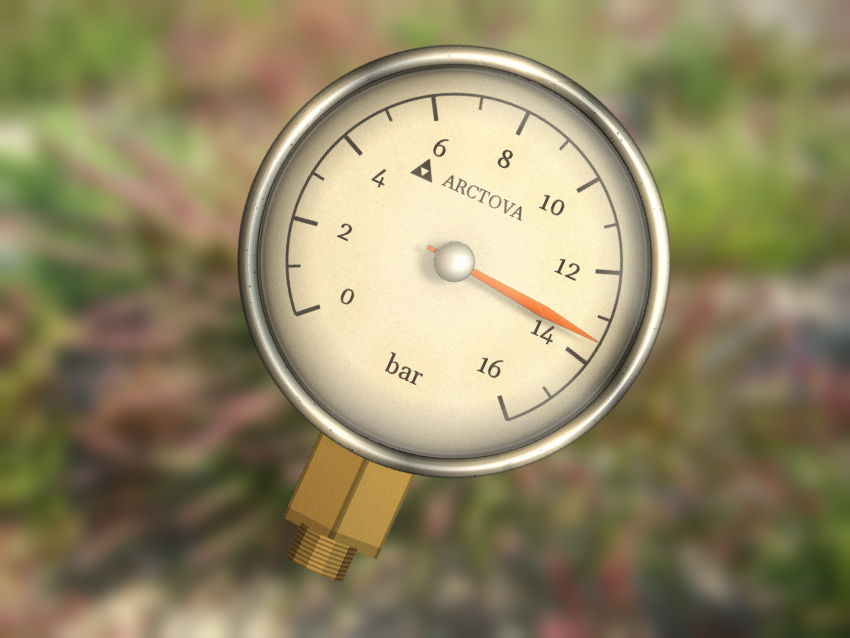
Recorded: 13.5 (bar)
